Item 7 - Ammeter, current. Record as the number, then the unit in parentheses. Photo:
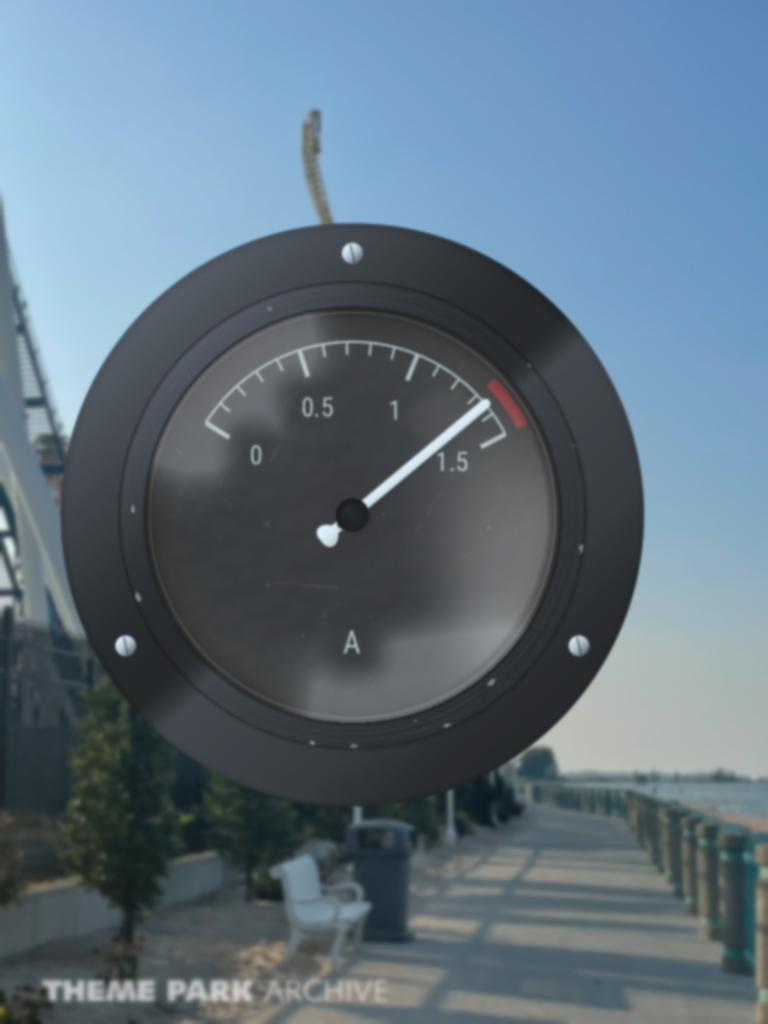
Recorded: 1.35 (A)
